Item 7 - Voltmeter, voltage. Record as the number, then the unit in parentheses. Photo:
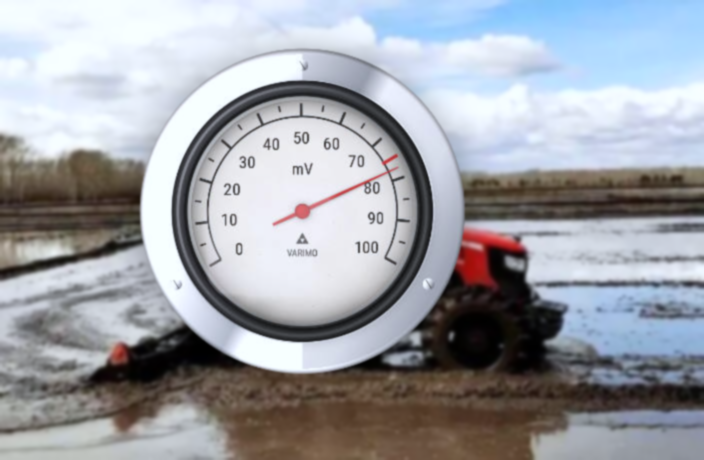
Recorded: 77.5 (mV)
